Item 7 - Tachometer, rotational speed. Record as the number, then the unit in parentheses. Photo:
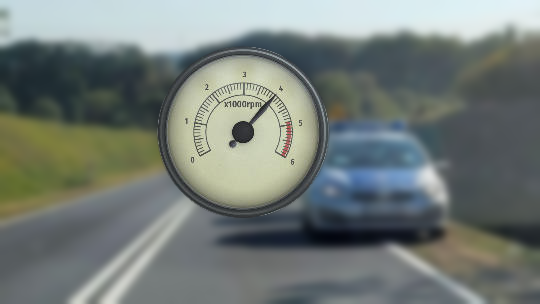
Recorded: 4000 (rpm)
